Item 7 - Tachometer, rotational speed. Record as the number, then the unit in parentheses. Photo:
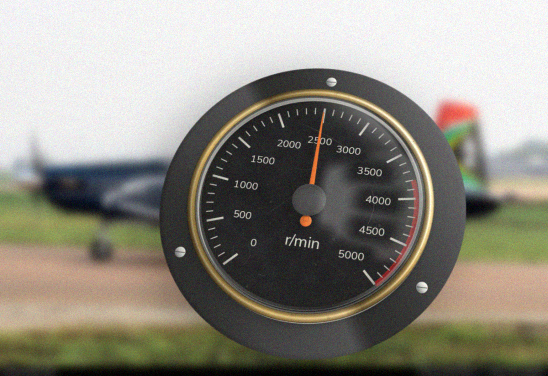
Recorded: 2500 (rpm)
